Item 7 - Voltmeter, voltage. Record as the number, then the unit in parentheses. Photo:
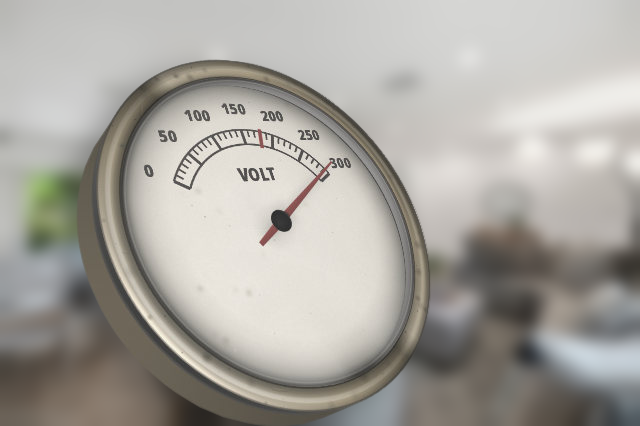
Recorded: 290 (V)
